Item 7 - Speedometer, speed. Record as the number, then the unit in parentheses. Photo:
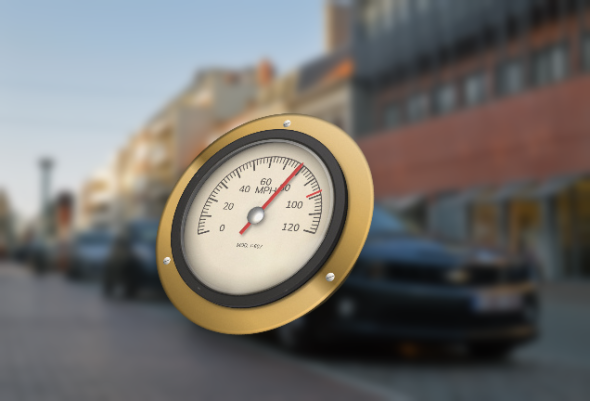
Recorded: 80 (mph)
